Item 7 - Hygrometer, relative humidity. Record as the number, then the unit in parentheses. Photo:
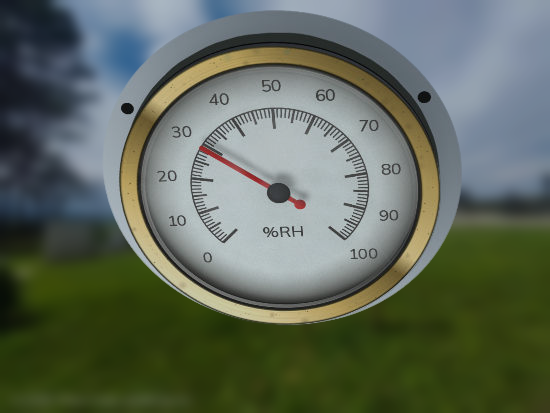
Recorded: 30 (%)
